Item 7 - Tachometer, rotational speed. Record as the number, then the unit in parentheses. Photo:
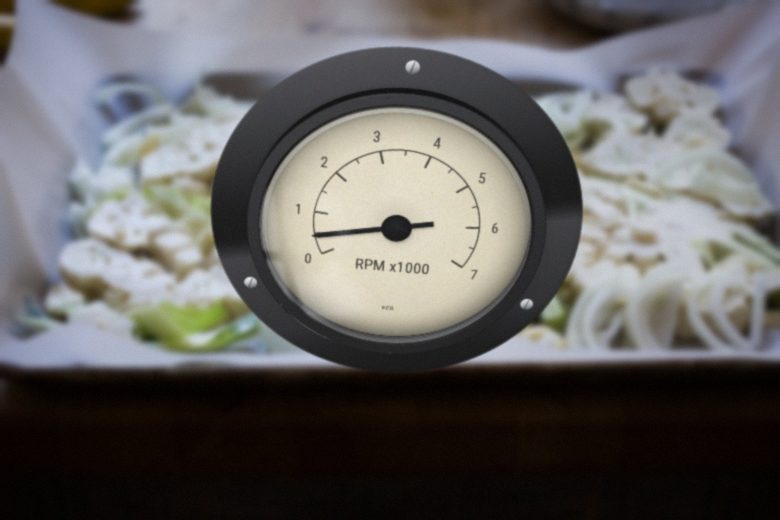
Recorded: 500 (rpm)
